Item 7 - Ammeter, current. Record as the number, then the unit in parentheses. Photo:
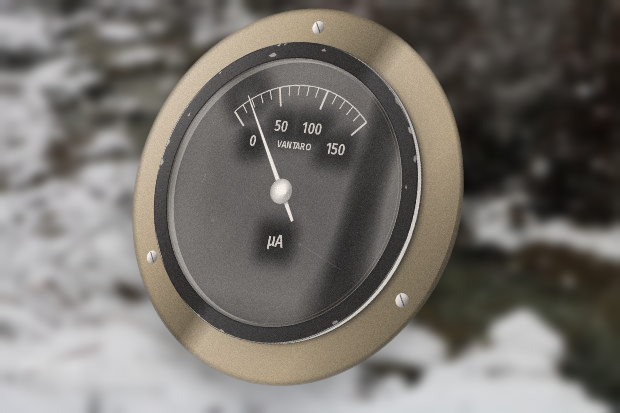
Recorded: 20 (µA)
